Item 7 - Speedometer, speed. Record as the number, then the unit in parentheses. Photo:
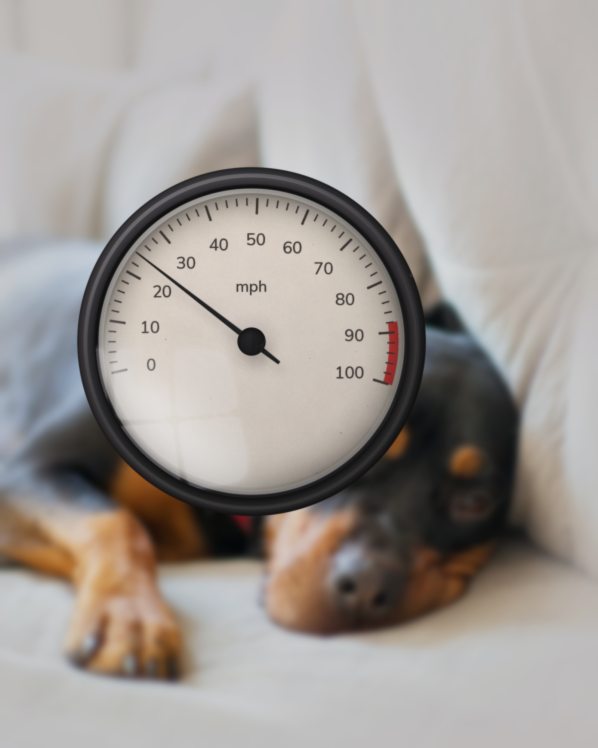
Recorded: 24 (mph)
